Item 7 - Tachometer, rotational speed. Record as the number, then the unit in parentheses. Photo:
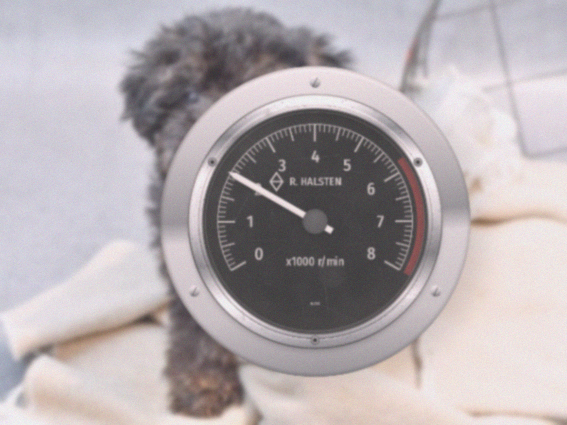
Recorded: 2000 (rpm)
